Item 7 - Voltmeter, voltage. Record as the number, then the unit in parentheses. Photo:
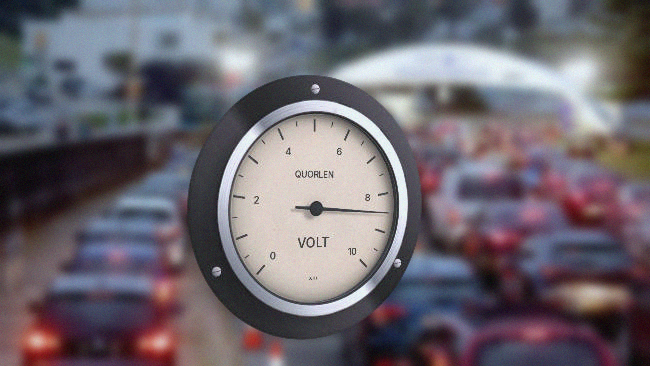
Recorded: 8.5 (V)
